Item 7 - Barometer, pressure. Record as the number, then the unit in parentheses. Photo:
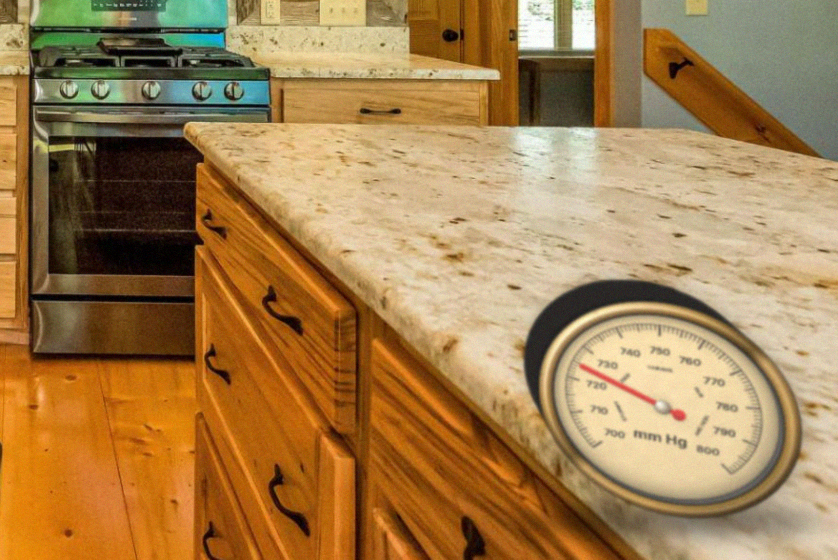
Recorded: 725 (mmHg)
